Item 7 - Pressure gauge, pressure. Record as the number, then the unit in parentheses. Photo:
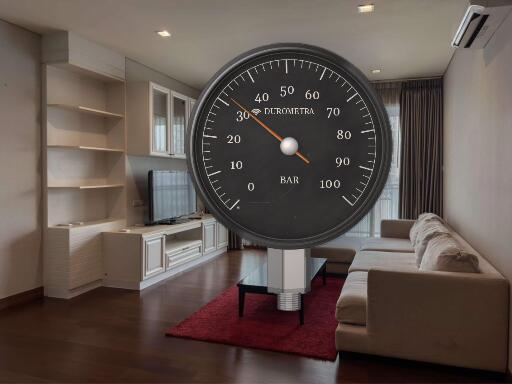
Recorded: 32 (bar)
